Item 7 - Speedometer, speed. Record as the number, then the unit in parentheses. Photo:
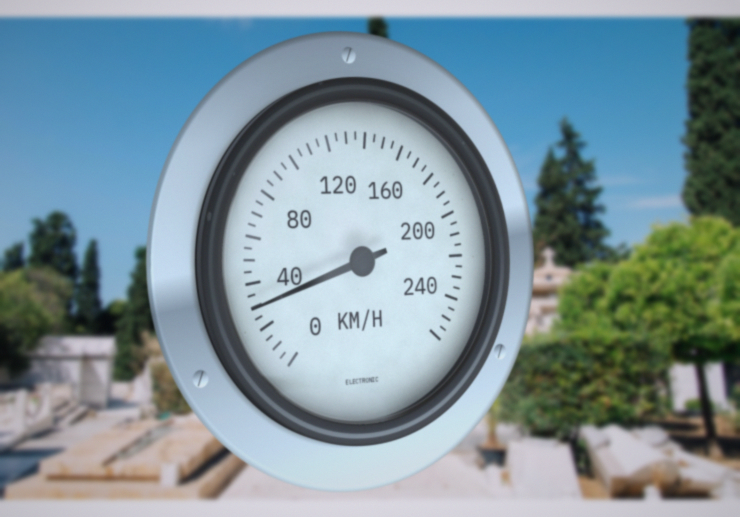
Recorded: 30 (km/h)
